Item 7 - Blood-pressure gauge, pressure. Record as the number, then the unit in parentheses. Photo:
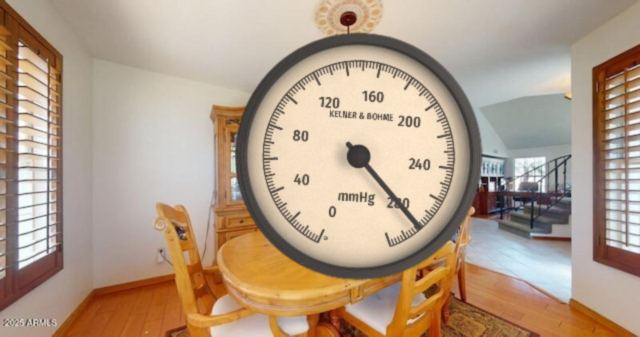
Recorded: 280 (mmHg)
